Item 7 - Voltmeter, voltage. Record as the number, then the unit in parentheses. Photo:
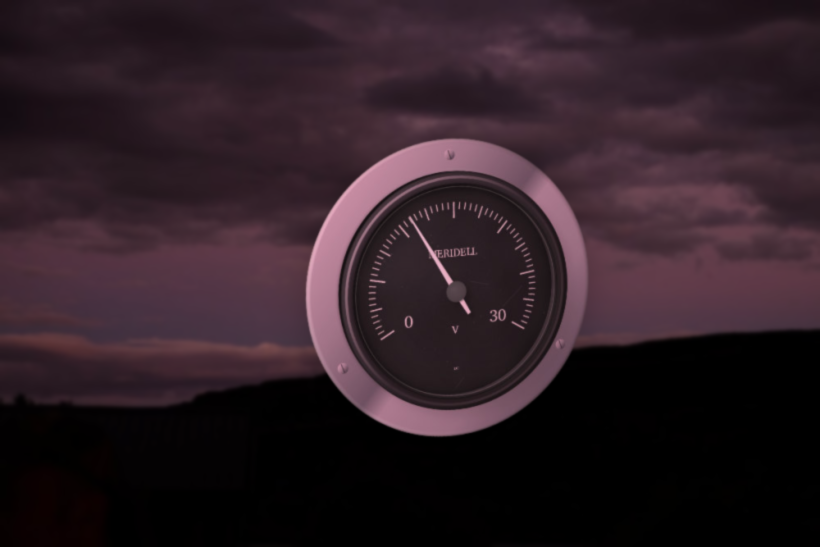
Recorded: 11 (V)
